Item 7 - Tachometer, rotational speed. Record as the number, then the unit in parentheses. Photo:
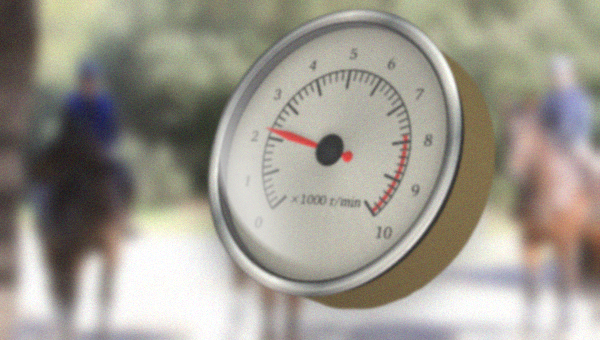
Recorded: 2200 (rpm)
